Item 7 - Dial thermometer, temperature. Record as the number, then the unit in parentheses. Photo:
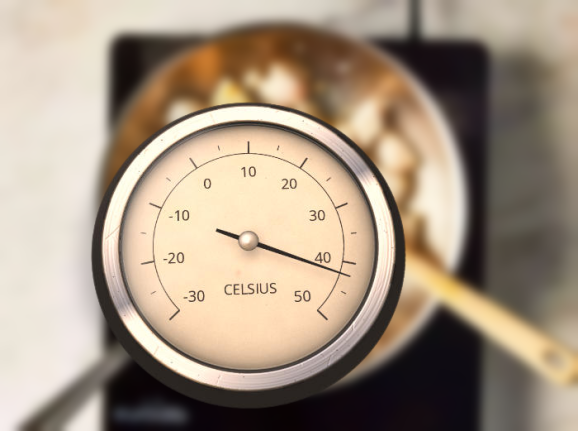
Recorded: 42.5 (°C)
